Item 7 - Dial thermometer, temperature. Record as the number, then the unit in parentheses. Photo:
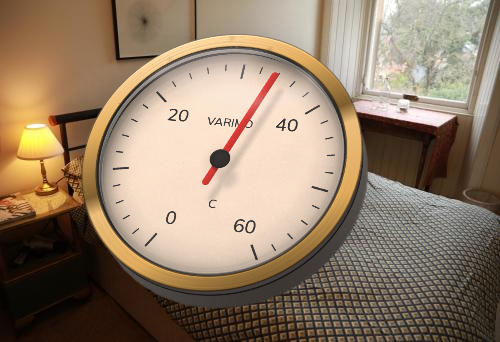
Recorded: 34 (°C)
